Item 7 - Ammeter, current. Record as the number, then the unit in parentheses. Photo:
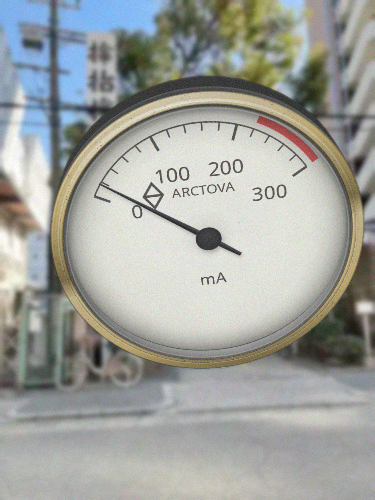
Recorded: 20 (mA)
